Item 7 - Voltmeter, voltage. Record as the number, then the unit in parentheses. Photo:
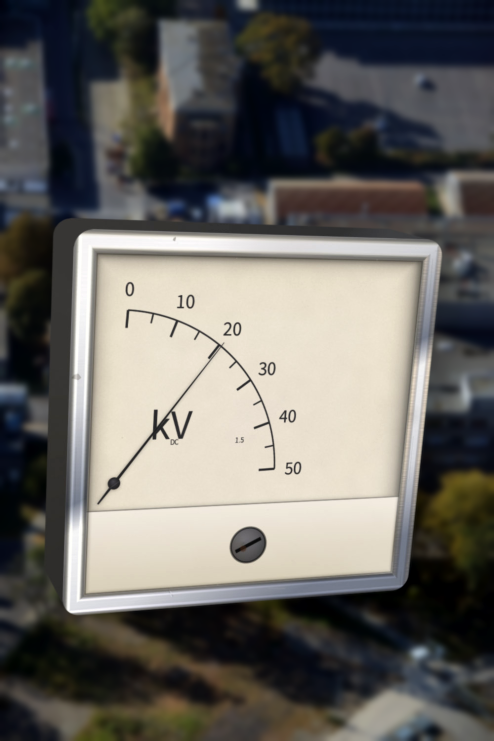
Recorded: 20 (kV)
